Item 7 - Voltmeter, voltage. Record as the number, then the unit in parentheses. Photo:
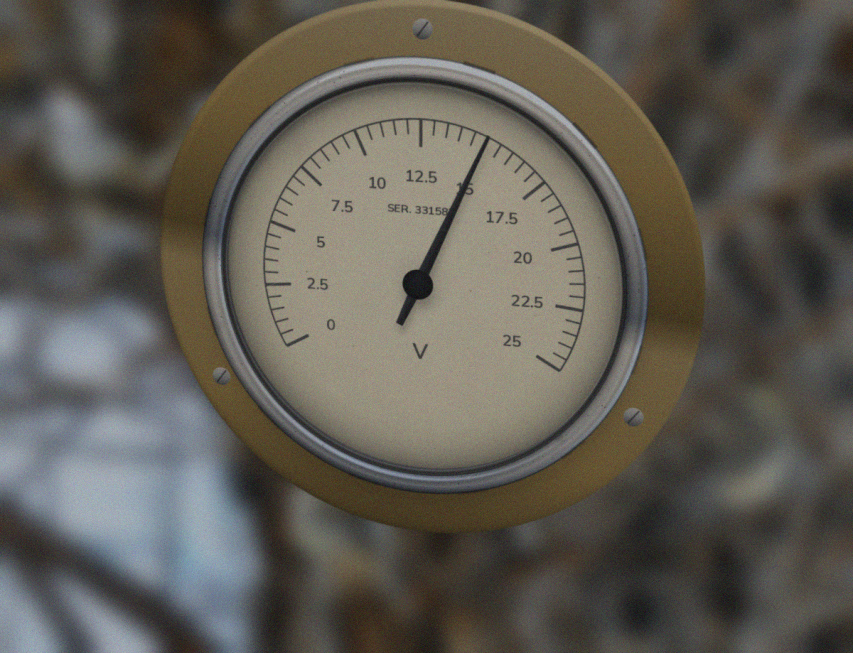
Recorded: 15 (V)
